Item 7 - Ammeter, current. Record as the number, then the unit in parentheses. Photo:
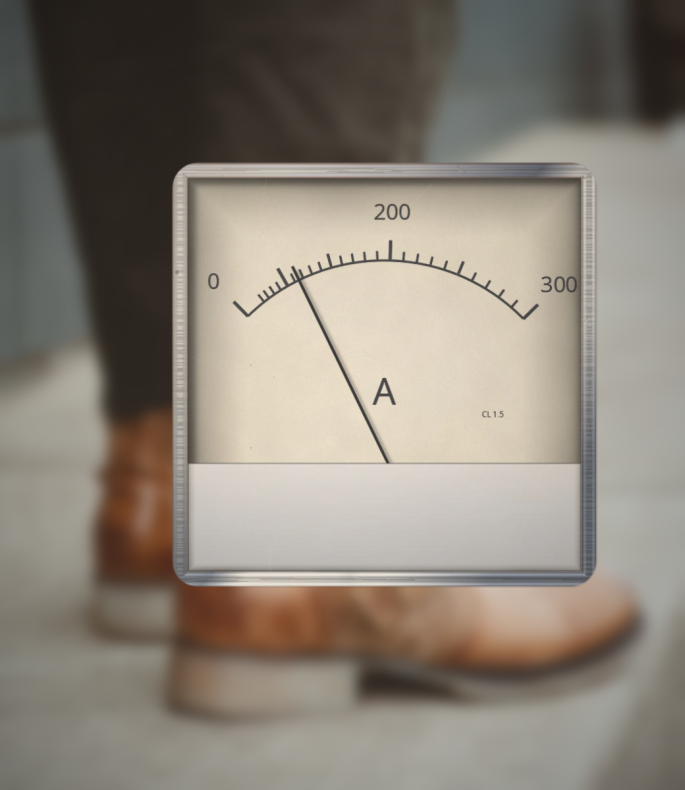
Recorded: 115 (A)
